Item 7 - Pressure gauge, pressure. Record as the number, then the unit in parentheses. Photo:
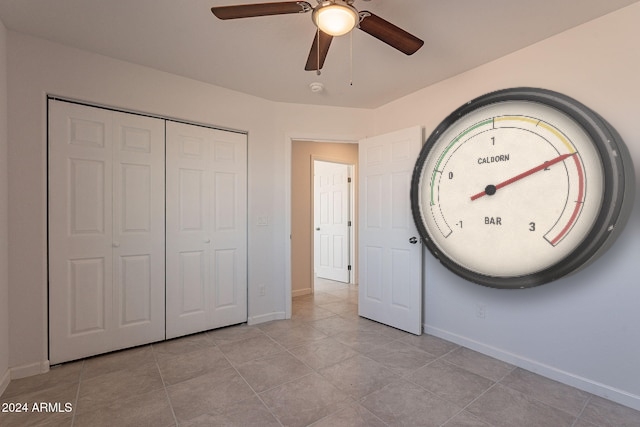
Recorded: 2 (bar)
